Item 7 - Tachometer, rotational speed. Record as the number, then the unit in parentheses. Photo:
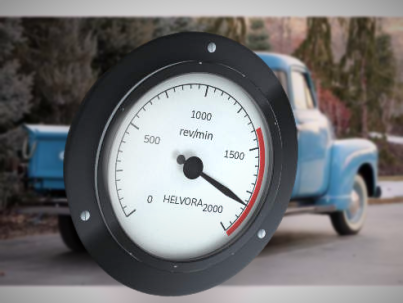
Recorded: 1825 (rpm)
